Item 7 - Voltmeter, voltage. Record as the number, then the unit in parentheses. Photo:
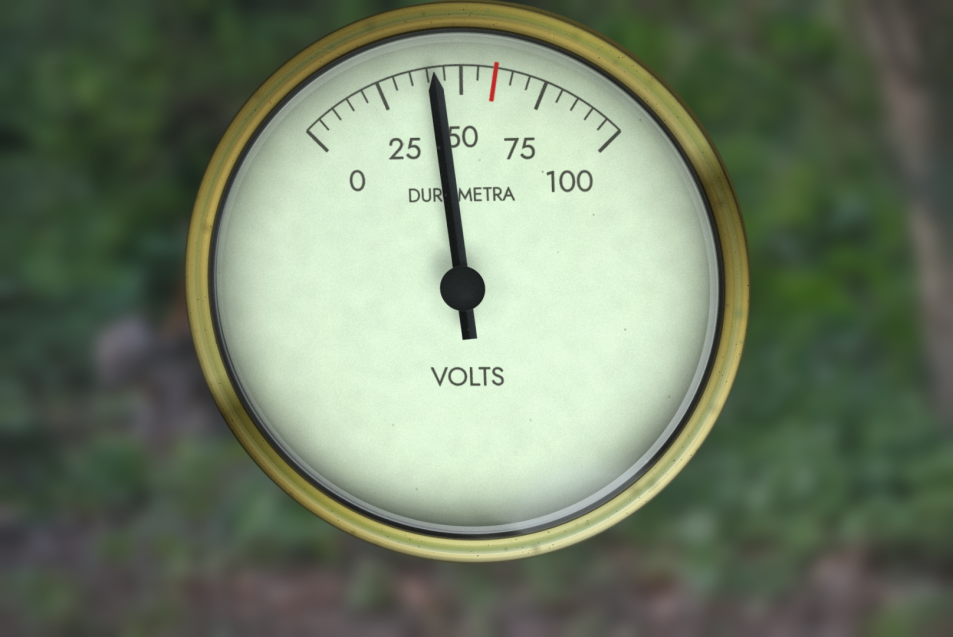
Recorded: 42.5 (V)
